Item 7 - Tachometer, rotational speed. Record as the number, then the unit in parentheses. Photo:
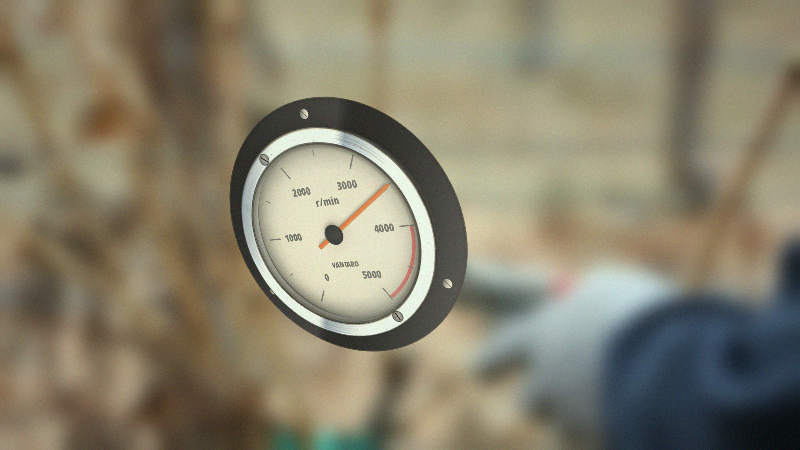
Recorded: 3500 (rpm)
